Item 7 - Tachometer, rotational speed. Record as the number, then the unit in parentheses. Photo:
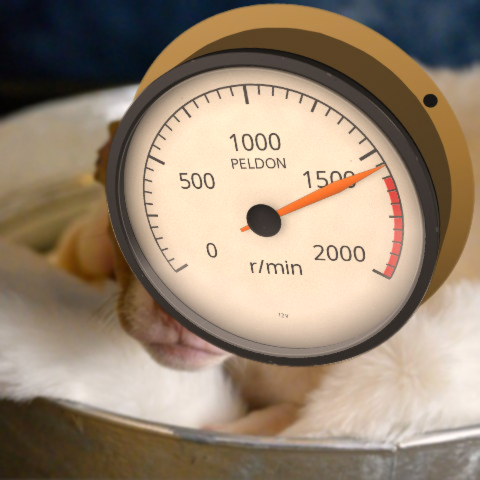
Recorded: 1550 (rpm)
